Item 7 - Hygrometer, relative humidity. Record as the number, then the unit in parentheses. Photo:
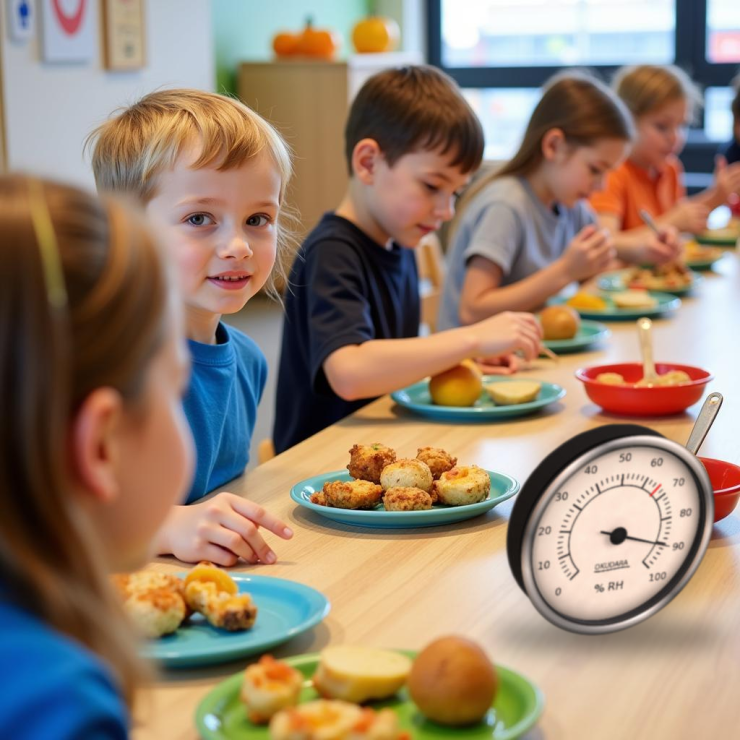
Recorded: 90 (%)
